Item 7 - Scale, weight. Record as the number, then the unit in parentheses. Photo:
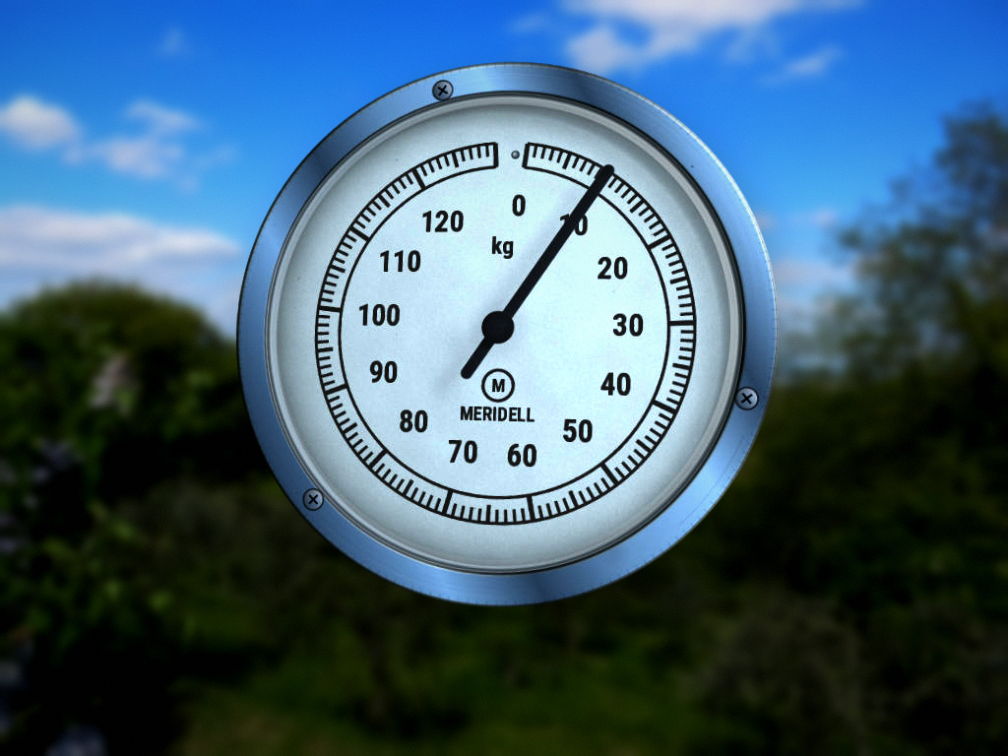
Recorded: 10 (kg)
